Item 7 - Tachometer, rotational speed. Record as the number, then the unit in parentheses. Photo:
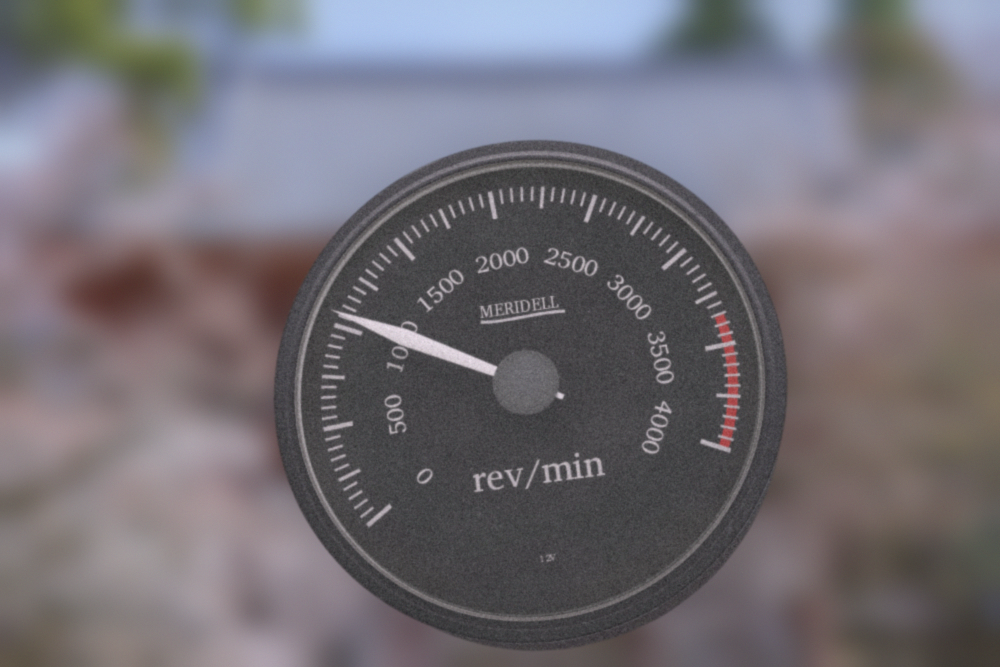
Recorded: 1050 (rpm)
